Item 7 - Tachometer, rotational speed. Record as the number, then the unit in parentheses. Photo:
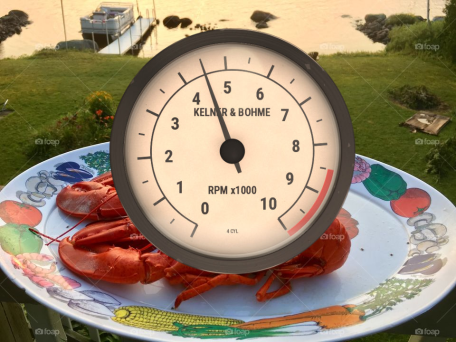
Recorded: 4500 (rpm)
